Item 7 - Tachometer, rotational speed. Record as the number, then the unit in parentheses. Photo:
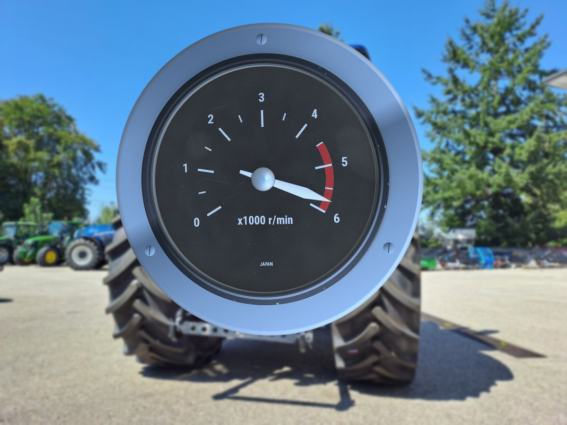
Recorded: 5750 (rpm)
